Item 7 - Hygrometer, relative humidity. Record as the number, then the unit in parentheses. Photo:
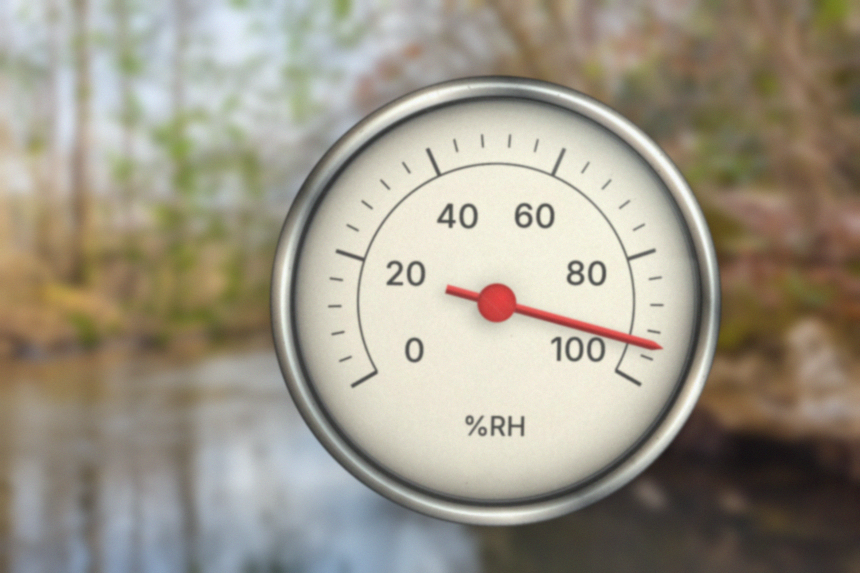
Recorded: 94 (%)
